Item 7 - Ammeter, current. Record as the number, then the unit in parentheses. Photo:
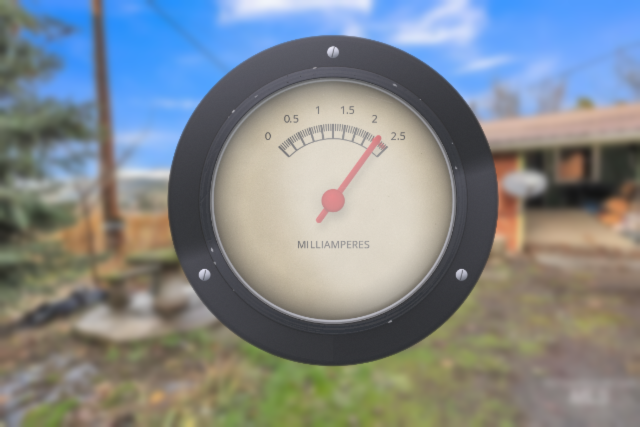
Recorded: 2.25 (mA)
